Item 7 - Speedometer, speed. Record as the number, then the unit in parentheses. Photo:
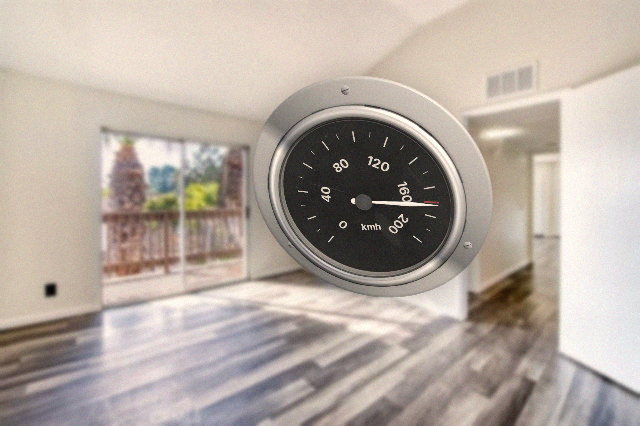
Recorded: 170 (km/h)
